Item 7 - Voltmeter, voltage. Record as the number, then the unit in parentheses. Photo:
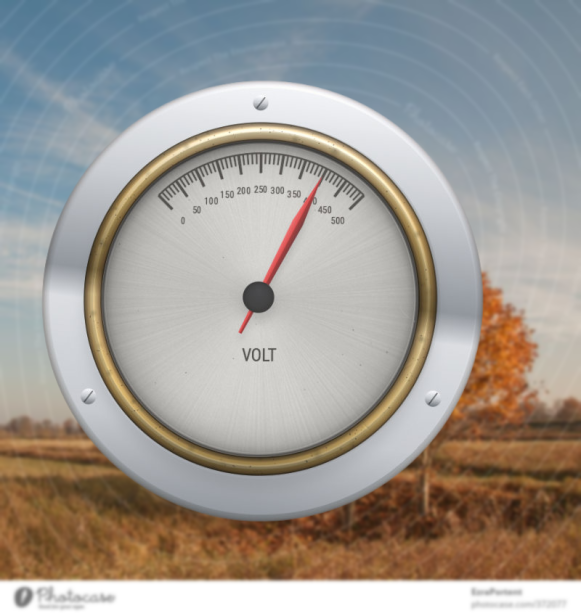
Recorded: 400 (V)
